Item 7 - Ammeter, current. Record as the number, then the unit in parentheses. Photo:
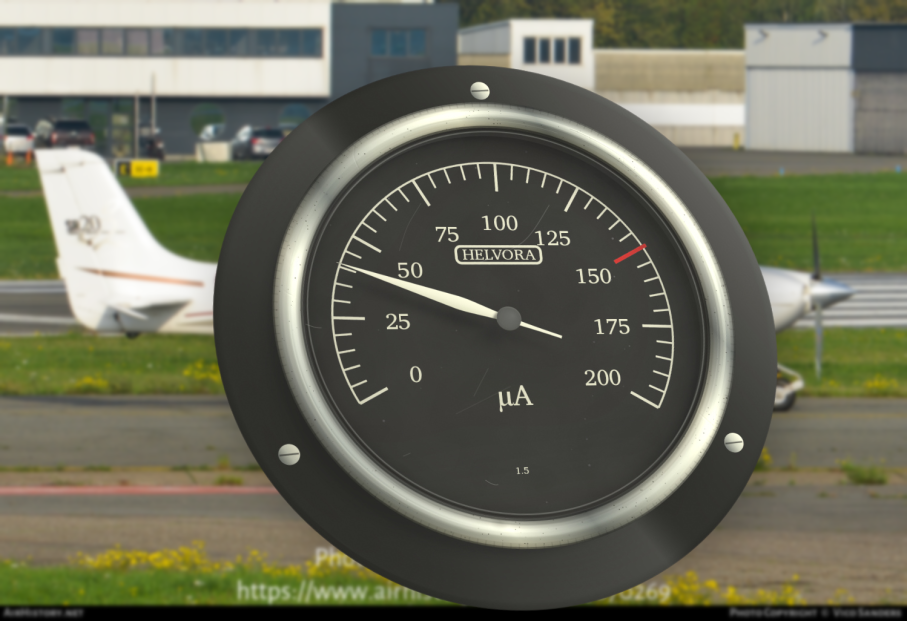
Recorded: 40 (µA)
